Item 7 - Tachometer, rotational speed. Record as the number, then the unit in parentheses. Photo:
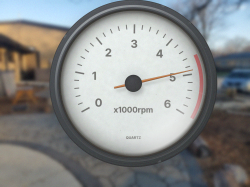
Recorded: 4900 (rpm)
